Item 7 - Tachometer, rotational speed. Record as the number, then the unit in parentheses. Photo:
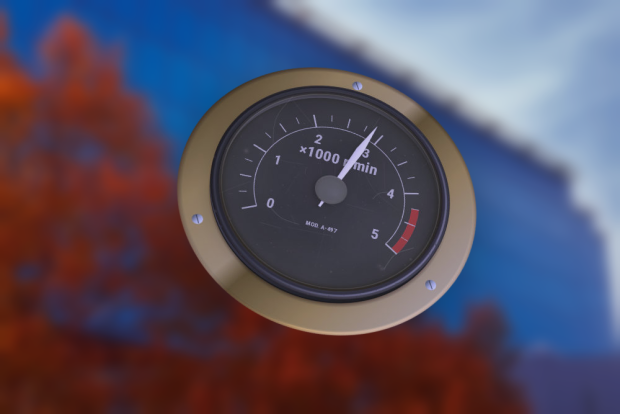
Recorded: 2875 (rpm)
